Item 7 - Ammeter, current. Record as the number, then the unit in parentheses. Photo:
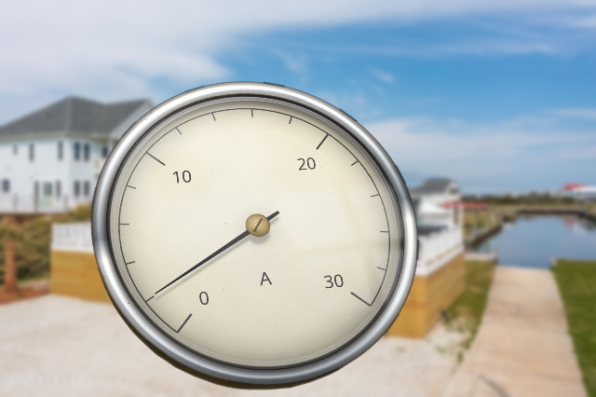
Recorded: 2 (A)
